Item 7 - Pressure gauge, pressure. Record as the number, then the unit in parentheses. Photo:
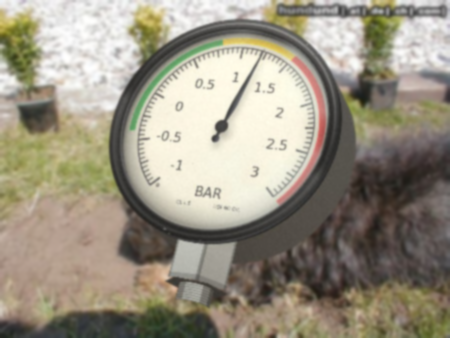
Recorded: 1.25 (bar)
